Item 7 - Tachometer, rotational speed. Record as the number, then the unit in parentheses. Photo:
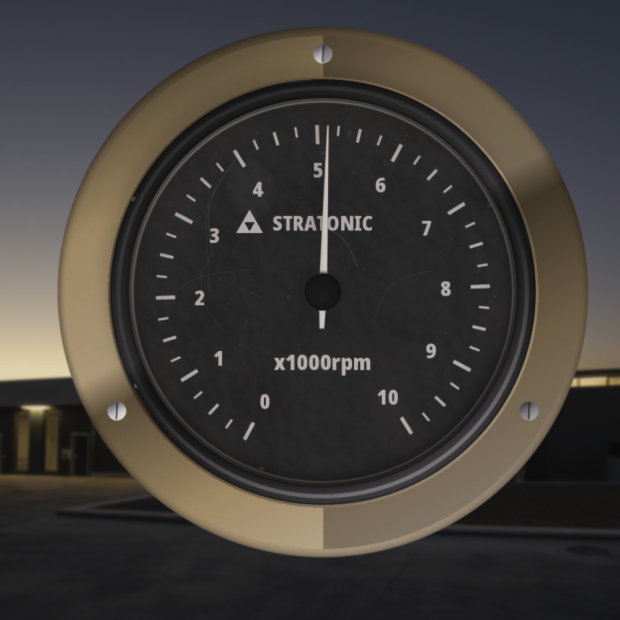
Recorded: 5125 (rpm)
